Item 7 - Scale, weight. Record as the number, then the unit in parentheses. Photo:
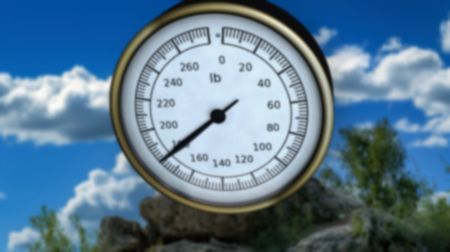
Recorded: 180 (lb)
